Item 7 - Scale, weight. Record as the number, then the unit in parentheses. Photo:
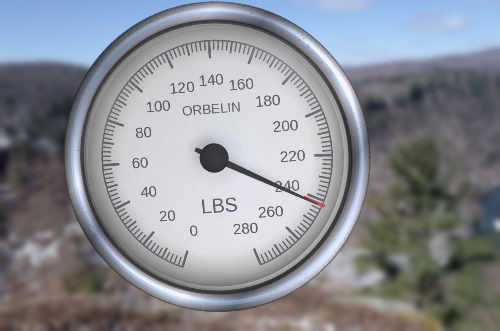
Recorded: 242 (lb)
